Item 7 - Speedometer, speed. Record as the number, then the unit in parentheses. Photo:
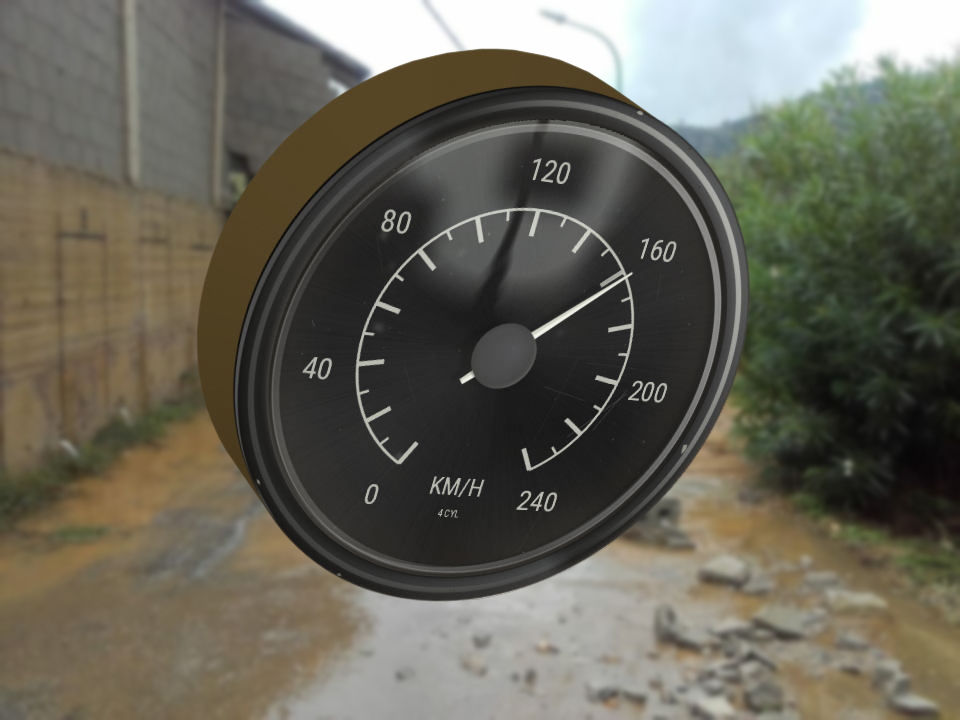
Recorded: 160 (km/h)
